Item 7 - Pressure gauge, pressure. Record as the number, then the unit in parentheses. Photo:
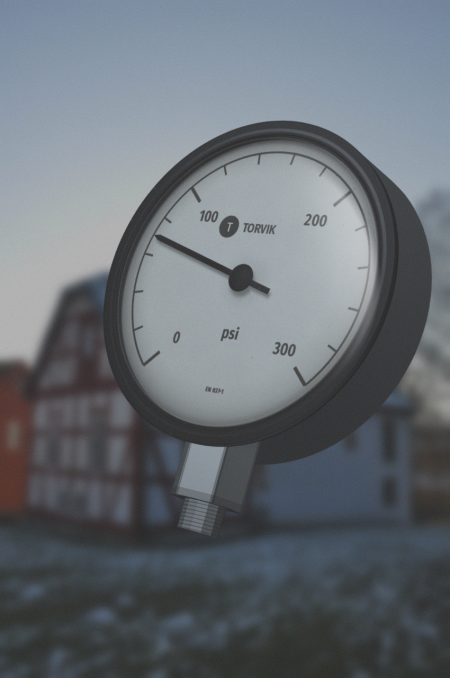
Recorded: 70 (psi)
